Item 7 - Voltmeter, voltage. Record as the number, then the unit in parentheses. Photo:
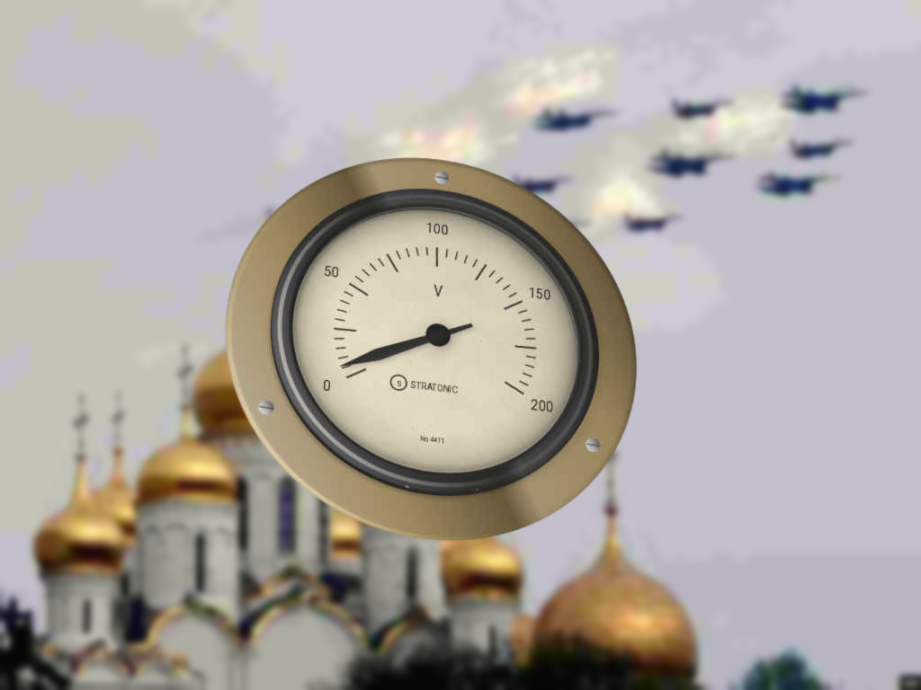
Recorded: 5 (V)
